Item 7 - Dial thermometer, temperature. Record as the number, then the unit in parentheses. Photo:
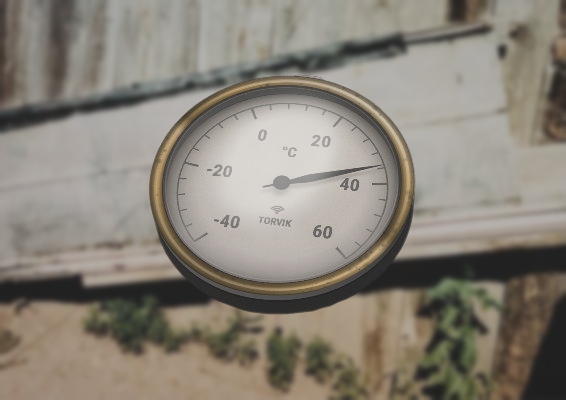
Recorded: 36 (°C)
